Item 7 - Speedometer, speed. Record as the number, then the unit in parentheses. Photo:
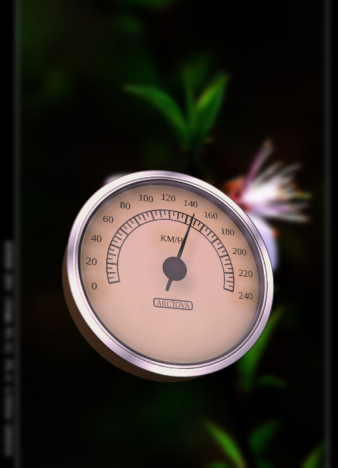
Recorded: 145 (km/h)
